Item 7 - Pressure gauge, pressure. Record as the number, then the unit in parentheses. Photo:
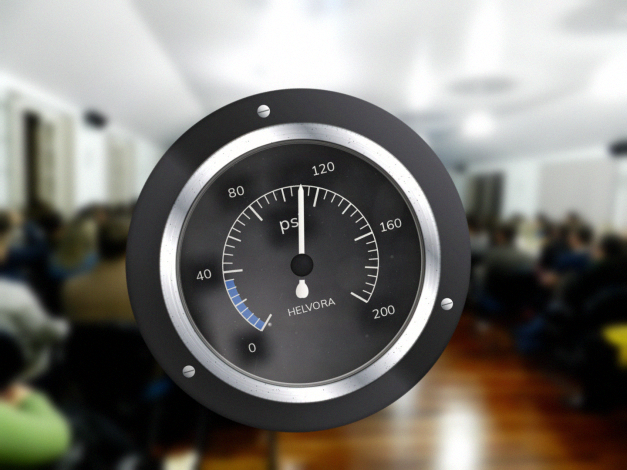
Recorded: 110 (psi)
